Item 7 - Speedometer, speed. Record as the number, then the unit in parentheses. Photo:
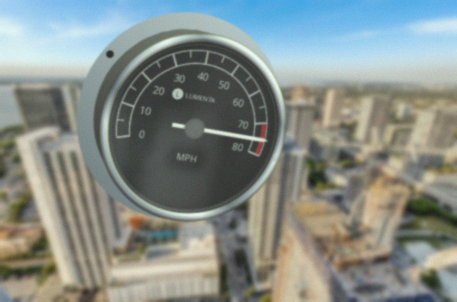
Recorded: 75 (mph)
